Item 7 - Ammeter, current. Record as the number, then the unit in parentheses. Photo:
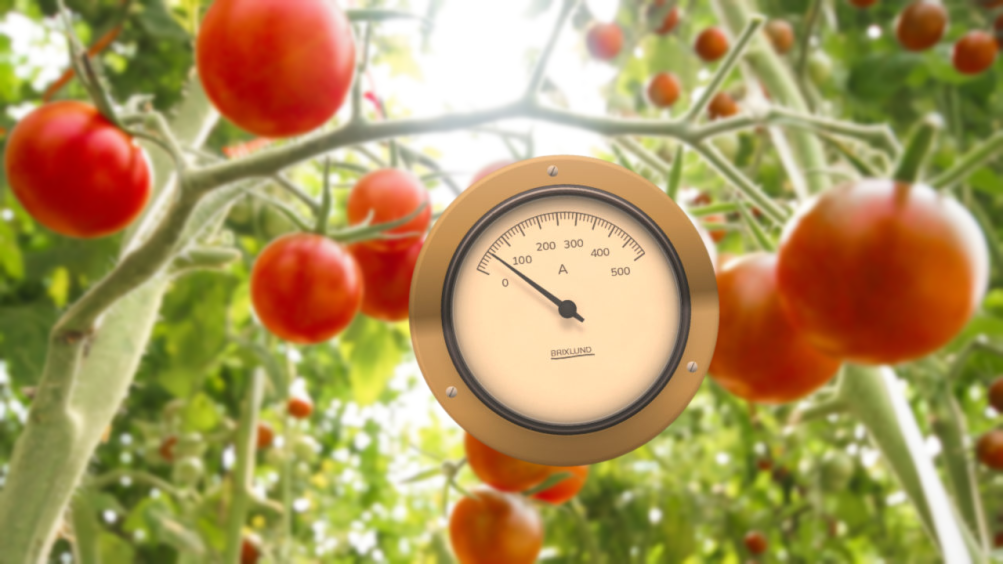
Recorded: 50 (A)
